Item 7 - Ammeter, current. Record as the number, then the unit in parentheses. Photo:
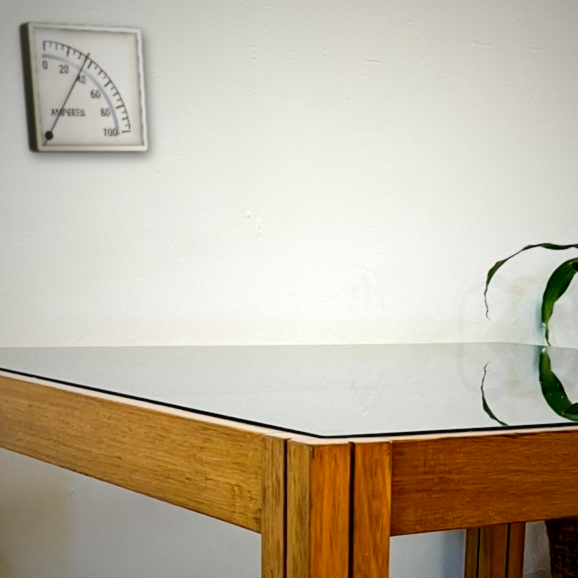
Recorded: 35 (A)
